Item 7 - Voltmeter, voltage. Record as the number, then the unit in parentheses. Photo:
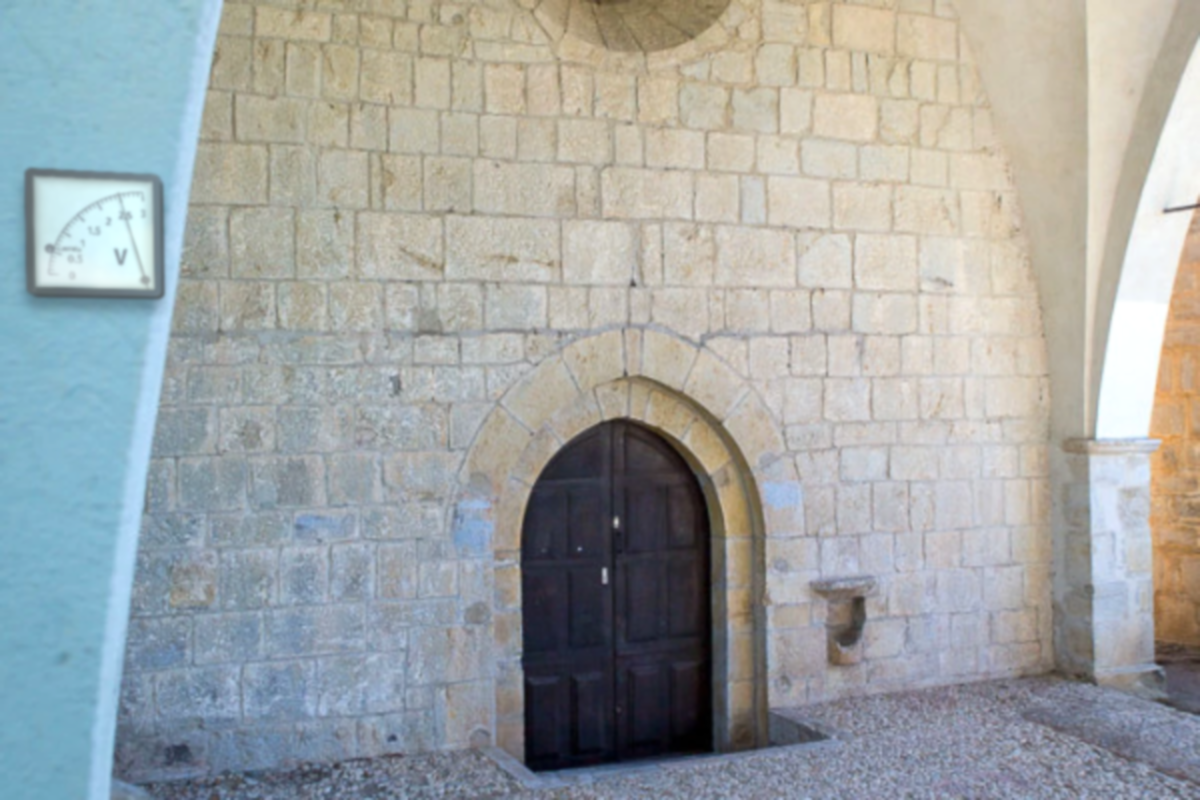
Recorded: 2.5 (V)
